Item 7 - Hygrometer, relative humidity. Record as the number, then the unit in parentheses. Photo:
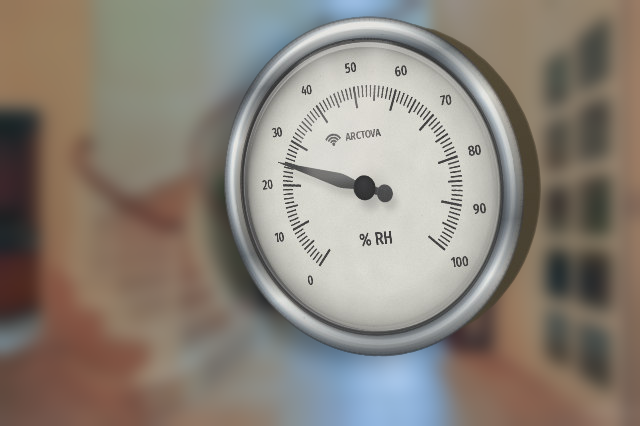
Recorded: 25 (%)
